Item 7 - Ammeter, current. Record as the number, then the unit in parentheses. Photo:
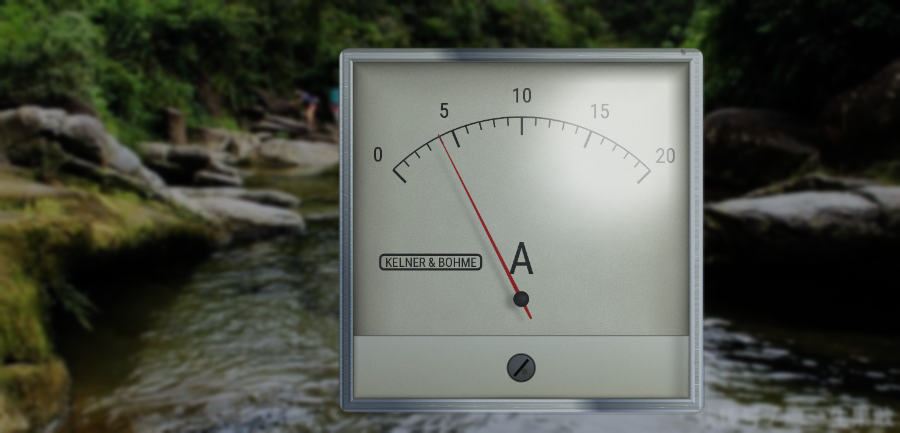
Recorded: 4 (A)
